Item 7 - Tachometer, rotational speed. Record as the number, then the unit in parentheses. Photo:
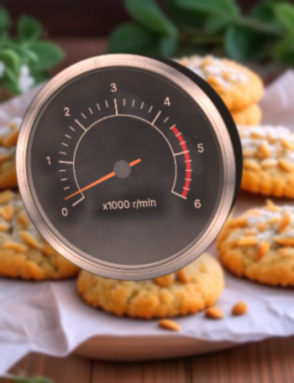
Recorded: 200 (rpm)
